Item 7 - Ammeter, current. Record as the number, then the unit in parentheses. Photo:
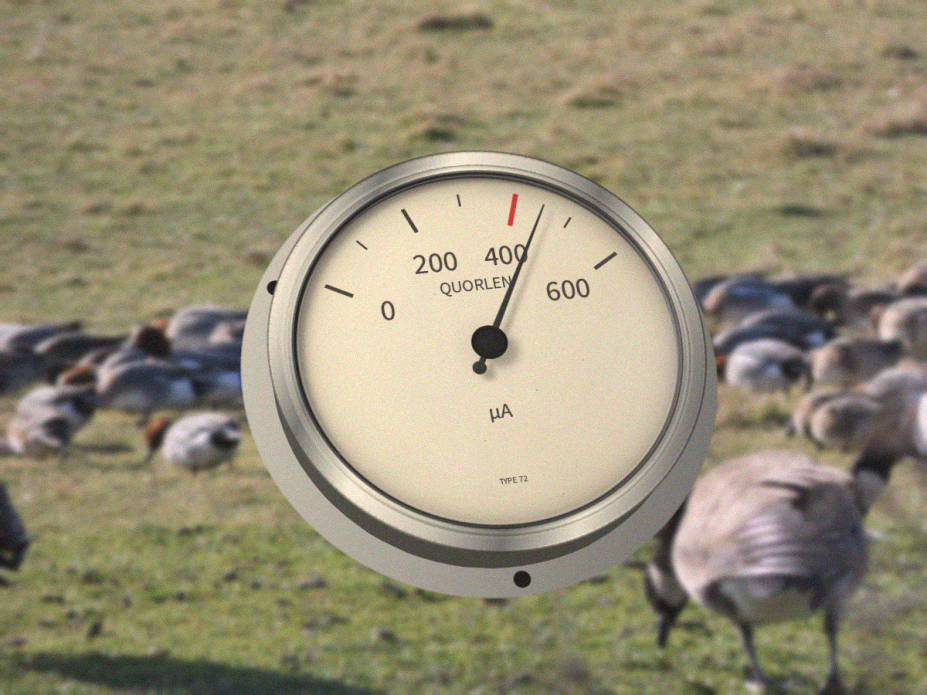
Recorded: 450 (µA)
